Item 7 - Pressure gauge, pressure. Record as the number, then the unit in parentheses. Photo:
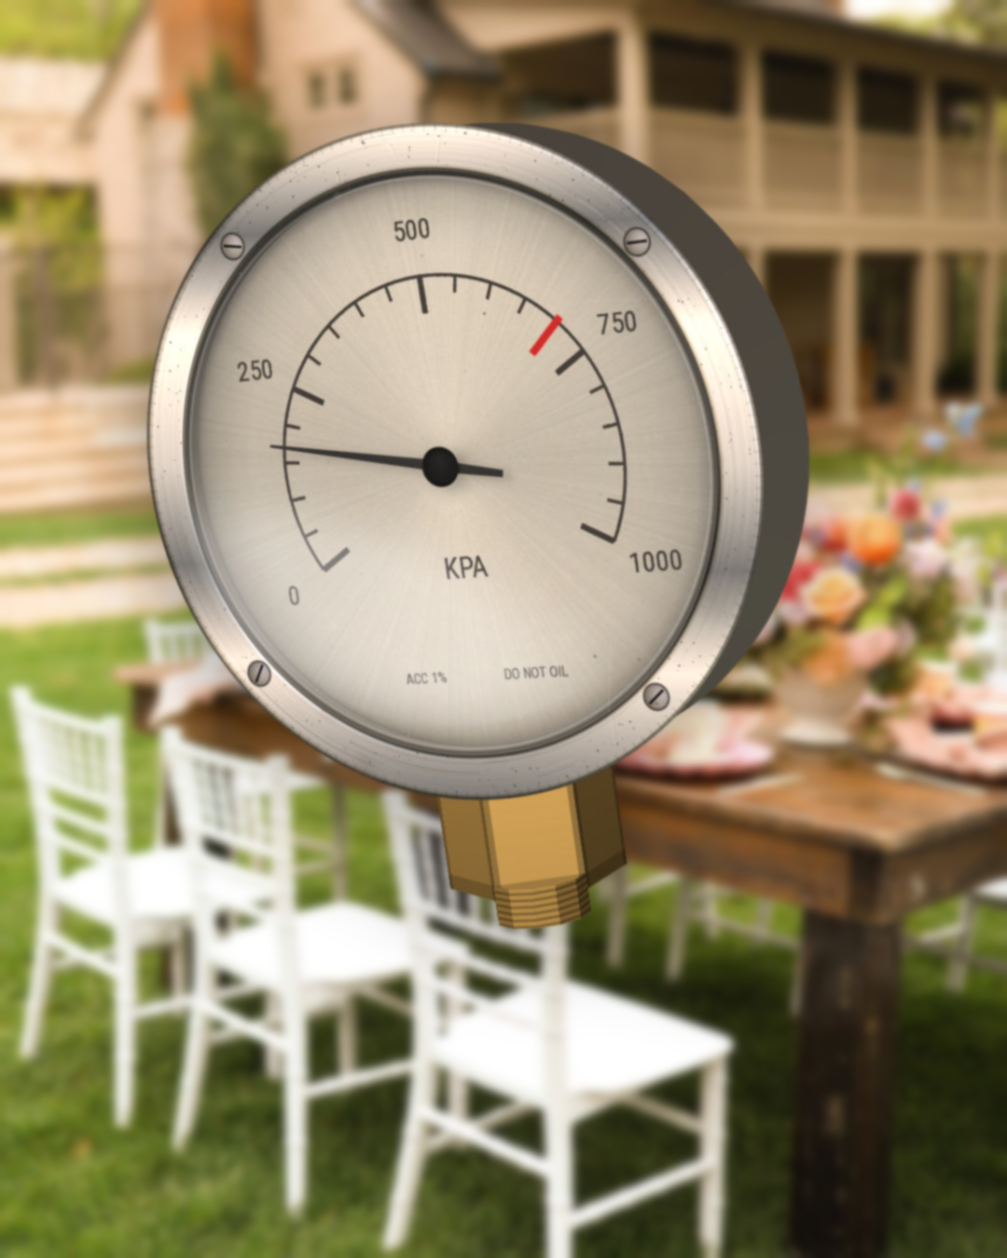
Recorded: 175 (kPa)
